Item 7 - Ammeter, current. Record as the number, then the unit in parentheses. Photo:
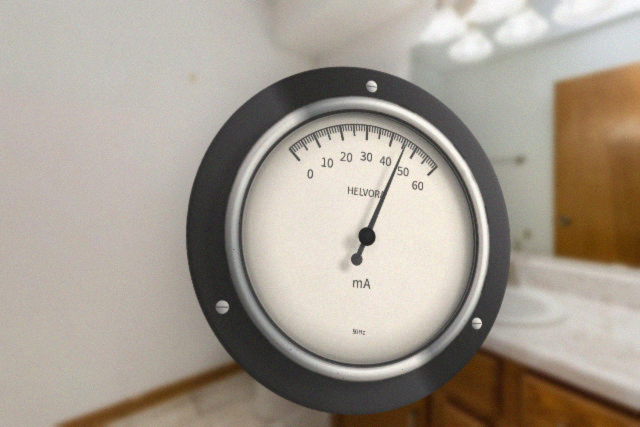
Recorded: 45 (mA)
